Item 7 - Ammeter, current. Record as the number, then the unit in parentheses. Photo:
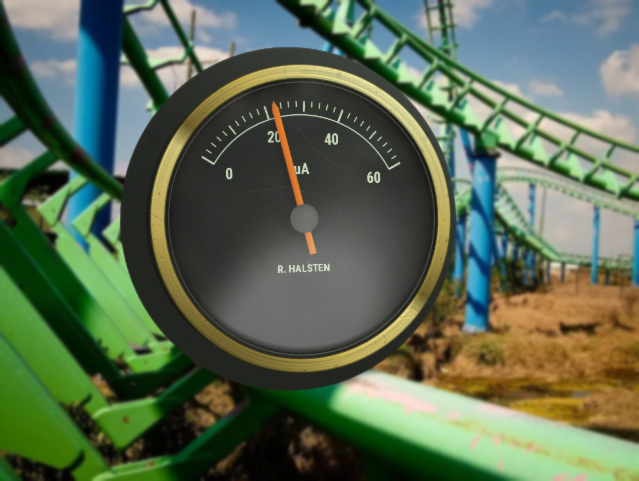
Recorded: 22 (µA)
